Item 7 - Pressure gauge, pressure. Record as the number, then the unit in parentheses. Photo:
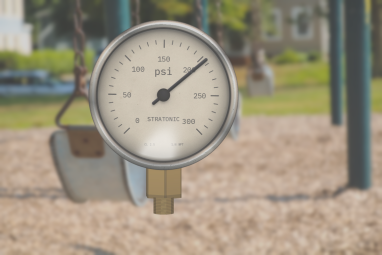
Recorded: 205 (psi)
